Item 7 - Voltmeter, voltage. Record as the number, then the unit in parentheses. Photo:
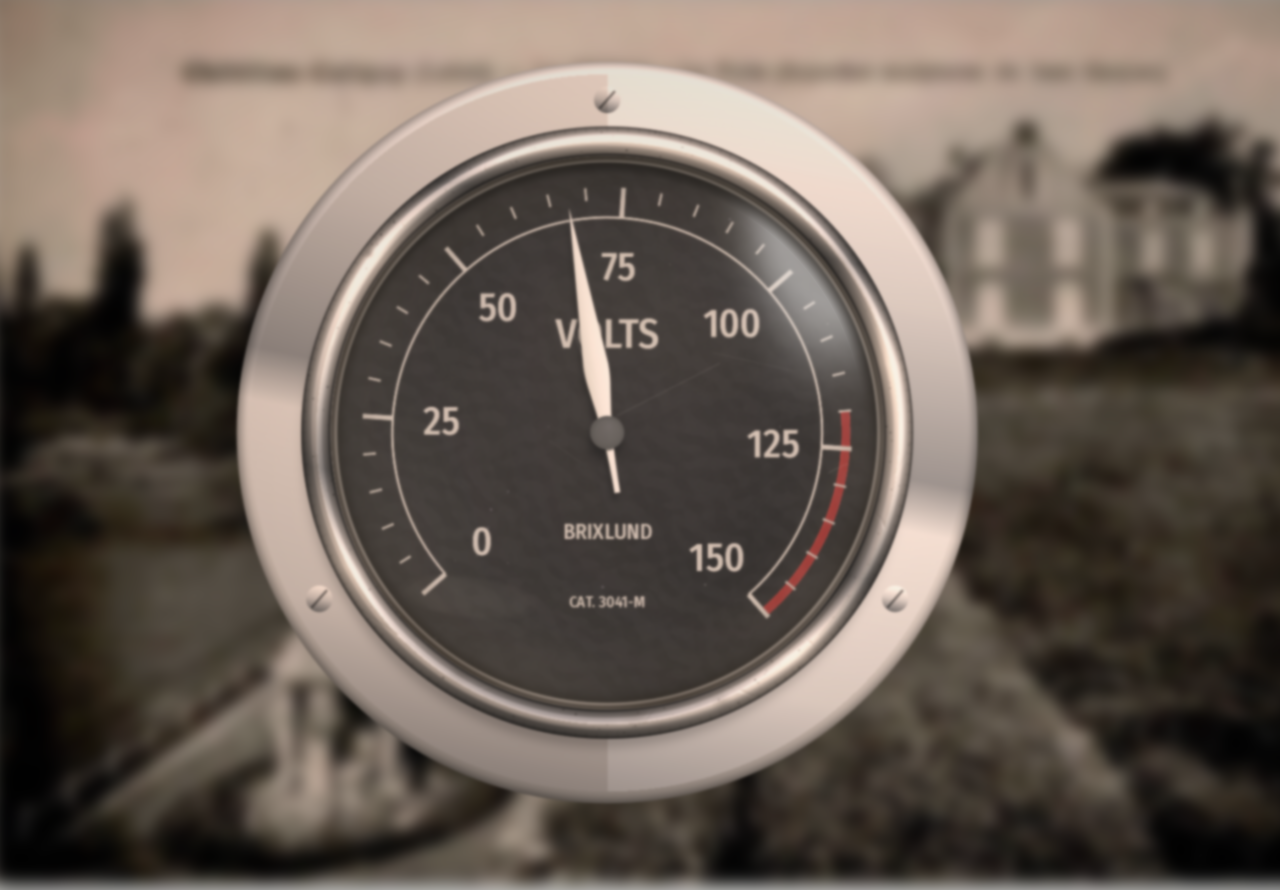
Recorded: 67.5 (V)
